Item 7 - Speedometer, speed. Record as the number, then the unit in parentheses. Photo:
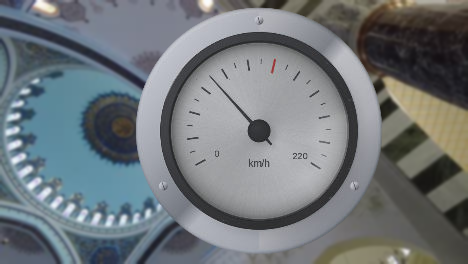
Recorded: 70 (km/h)
